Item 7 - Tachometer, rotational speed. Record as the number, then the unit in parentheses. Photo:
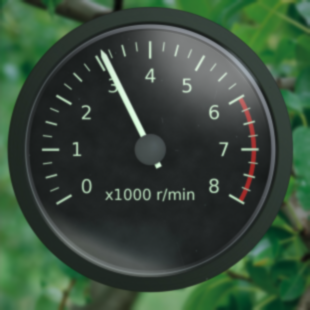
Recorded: 3125 (rpm)
